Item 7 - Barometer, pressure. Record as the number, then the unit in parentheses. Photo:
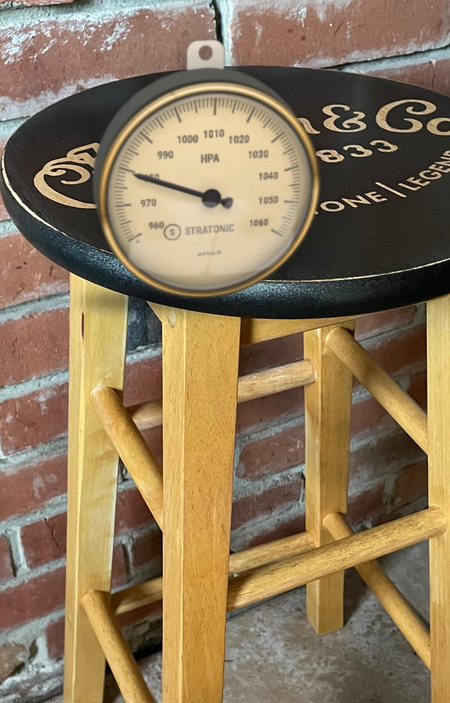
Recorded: 980 (hPa)
